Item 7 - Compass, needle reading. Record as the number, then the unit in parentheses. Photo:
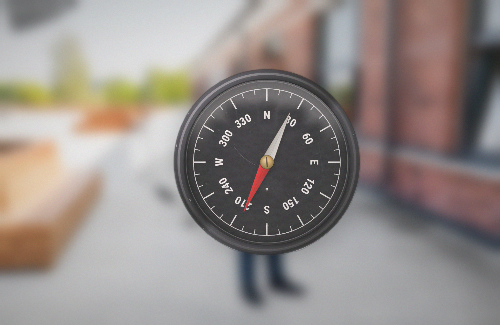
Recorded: 205 (°)
